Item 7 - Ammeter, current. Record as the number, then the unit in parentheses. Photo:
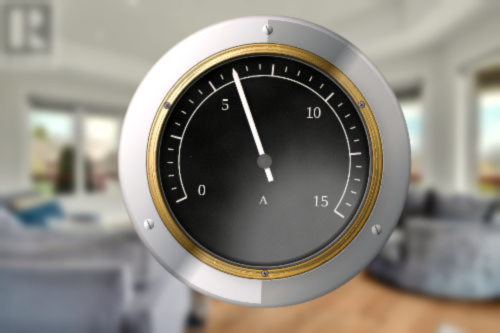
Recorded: 6 (A)
